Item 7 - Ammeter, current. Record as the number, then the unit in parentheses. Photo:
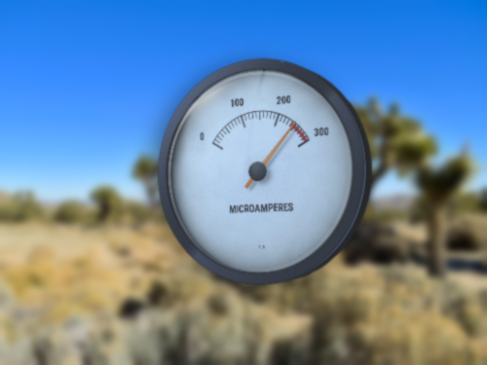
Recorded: 250 (µA)
